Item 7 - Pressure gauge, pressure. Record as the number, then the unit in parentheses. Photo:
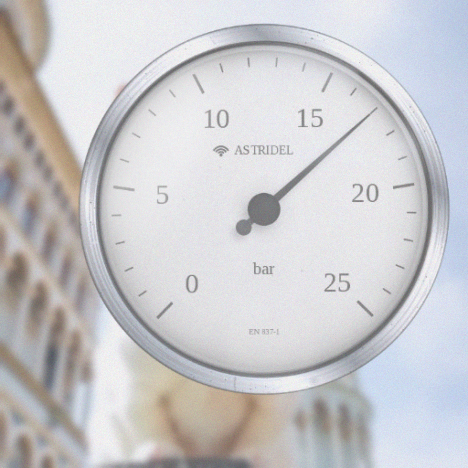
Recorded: 17 (bar)
